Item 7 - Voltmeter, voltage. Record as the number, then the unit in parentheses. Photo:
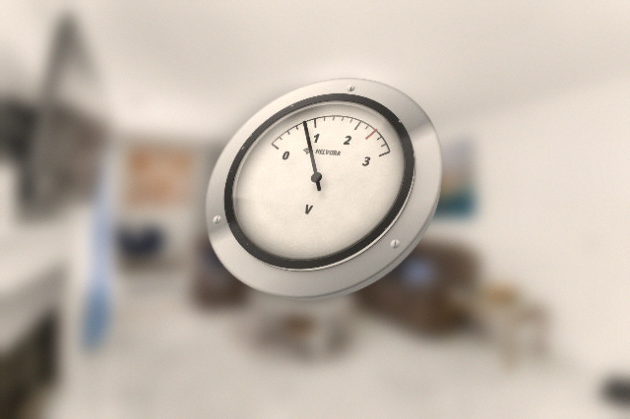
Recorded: 0.8 (V)
